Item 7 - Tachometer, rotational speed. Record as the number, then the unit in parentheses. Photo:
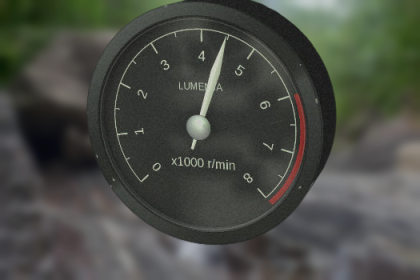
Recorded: 4500 (rpm)
